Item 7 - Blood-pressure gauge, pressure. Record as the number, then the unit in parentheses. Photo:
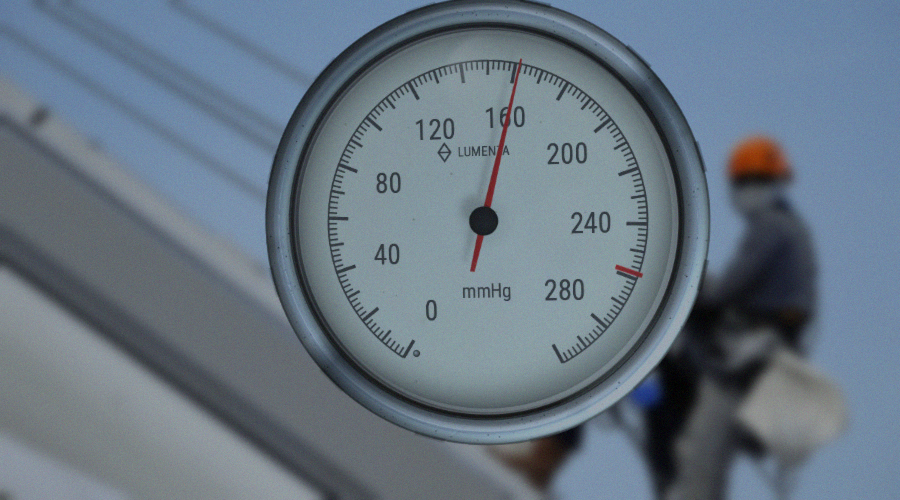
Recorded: 162 (mmHg)
